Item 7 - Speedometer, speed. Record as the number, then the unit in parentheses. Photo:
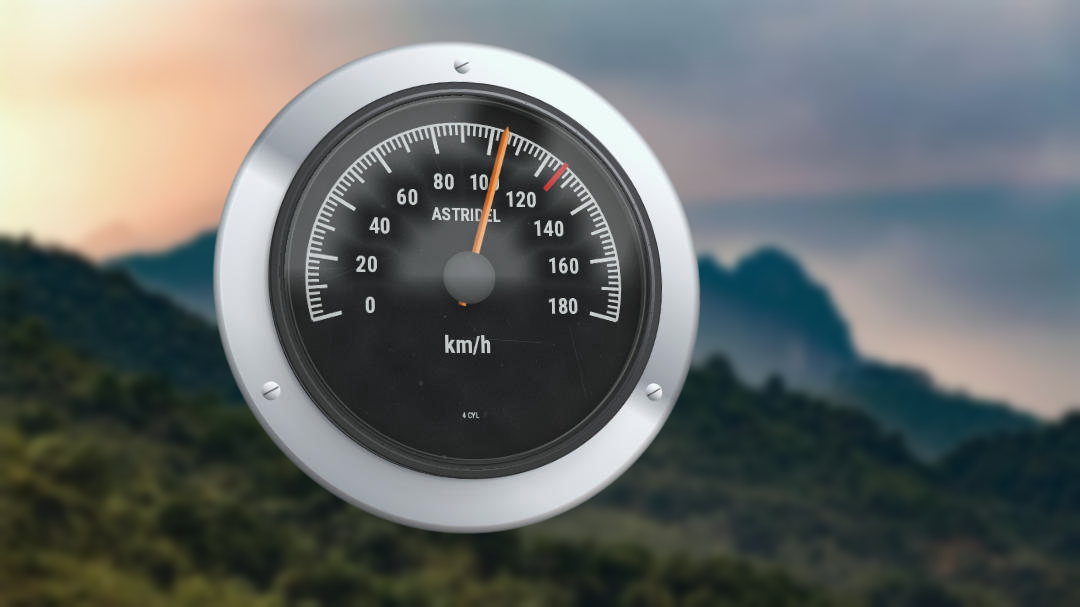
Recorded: 104 (km/h)
